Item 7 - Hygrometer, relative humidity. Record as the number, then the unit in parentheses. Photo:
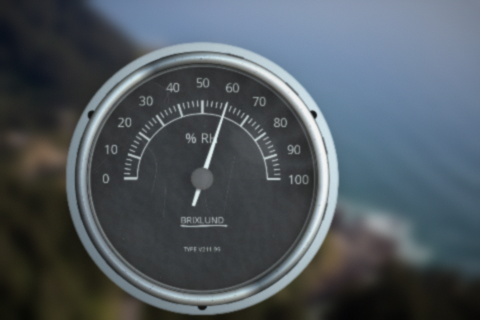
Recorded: 60 (%)
